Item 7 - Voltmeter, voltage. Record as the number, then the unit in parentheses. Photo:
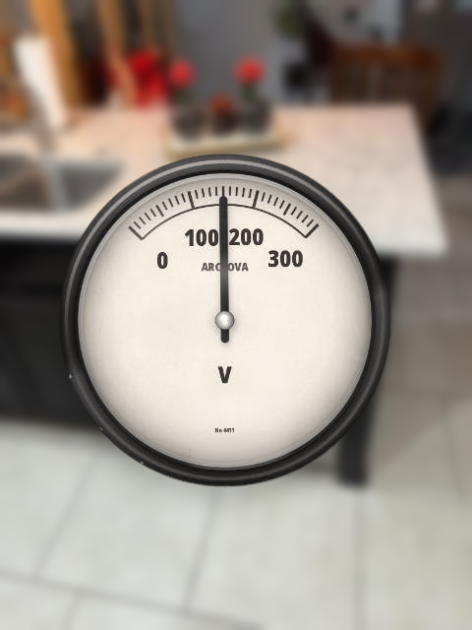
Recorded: 150 (V)
